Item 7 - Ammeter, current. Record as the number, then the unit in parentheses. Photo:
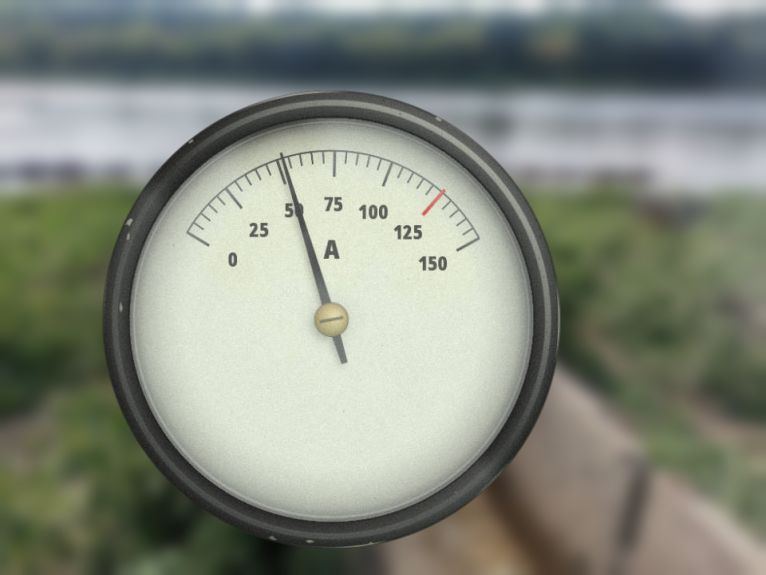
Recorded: 52.5 (A)
